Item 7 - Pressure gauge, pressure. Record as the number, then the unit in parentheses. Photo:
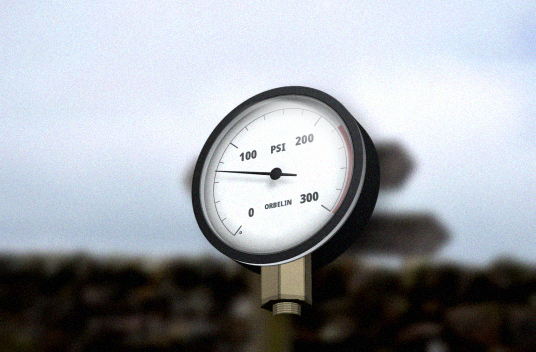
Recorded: 70 (psi)
